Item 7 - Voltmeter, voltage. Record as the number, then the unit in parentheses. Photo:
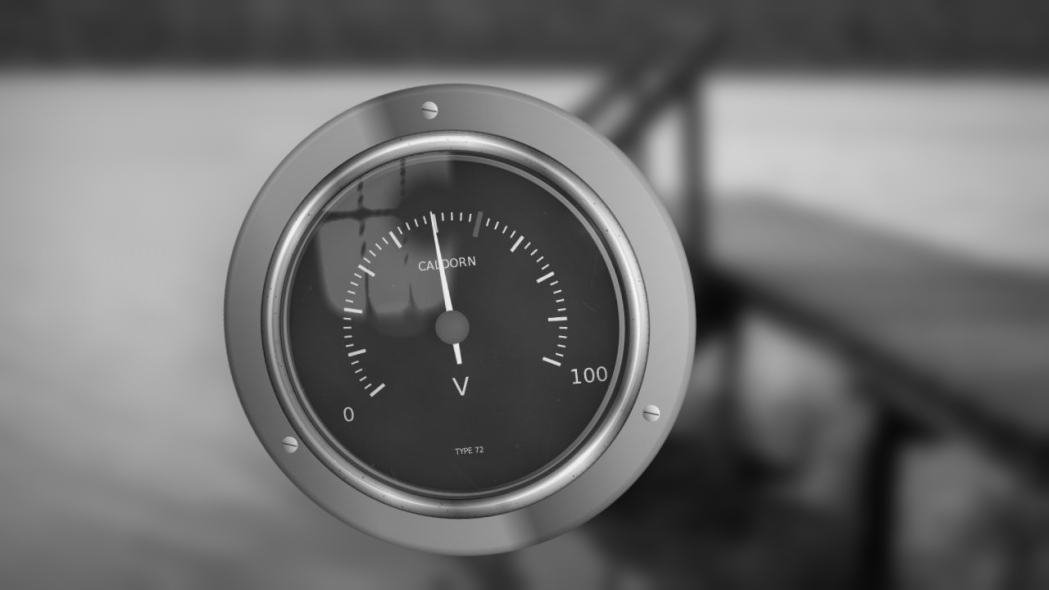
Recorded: 50 (V)
